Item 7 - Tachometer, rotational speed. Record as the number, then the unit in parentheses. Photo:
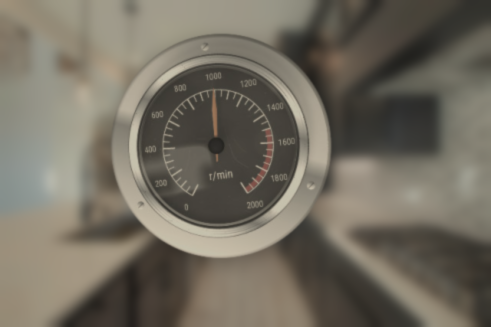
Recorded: 1000 (rpm)
